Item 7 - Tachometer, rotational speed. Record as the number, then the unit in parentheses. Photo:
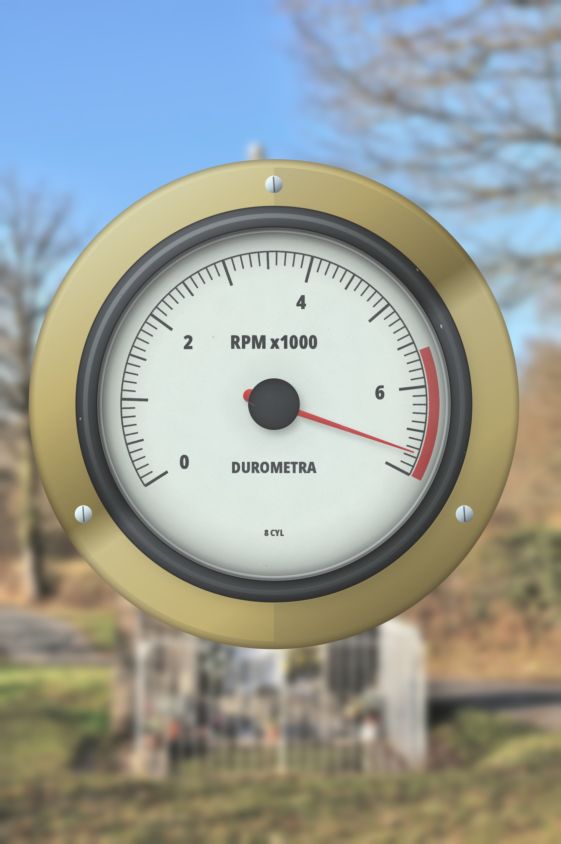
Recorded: 6750 (rpm)
